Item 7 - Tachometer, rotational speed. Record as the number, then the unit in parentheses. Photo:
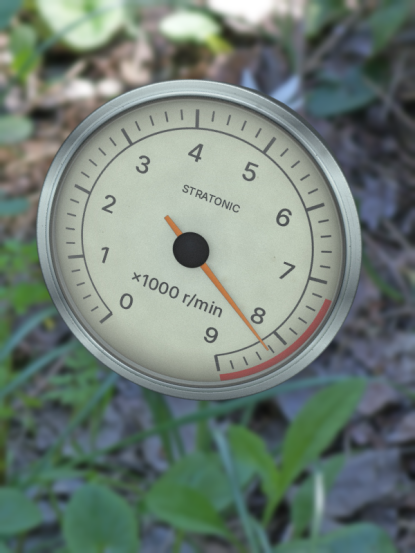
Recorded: 8200 (rpm)
